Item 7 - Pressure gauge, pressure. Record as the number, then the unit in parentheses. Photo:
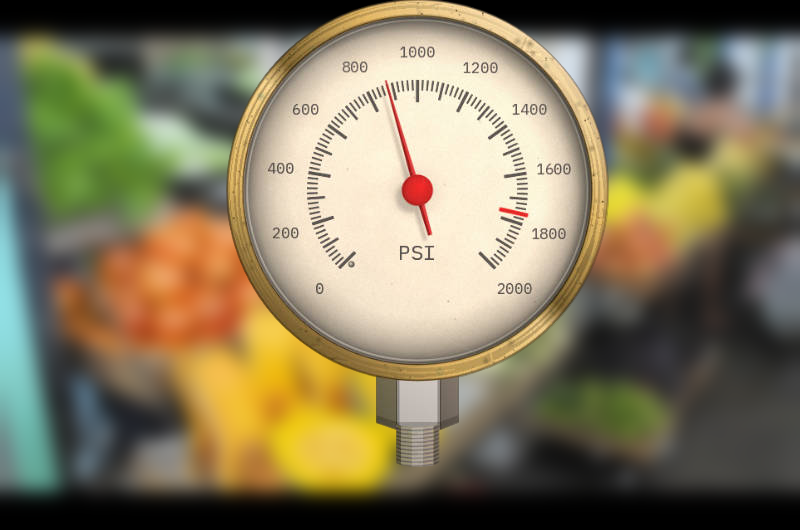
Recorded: 880 (psi)
